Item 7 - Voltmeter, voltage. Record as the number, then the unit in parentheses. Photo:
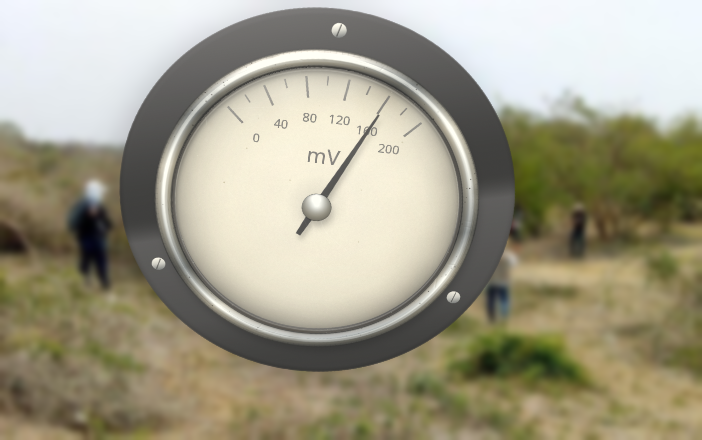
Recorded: 160 (mV)
